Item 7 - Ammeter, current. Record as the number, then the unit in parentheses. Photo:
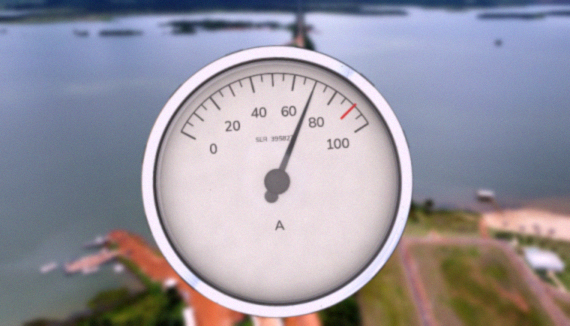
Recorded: 70 (A)
